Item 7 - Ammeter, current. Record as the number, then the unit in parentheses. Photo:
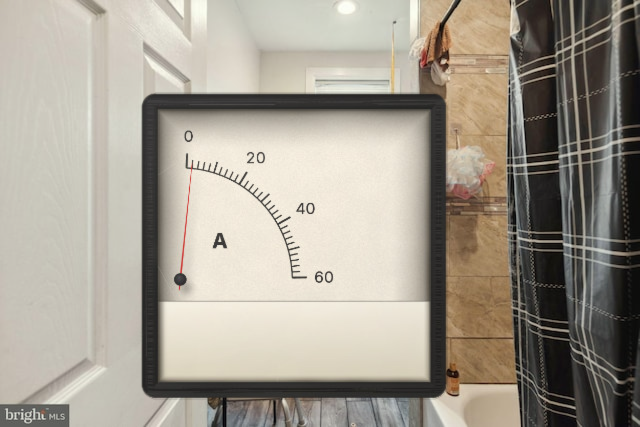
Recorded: 2 (A)
